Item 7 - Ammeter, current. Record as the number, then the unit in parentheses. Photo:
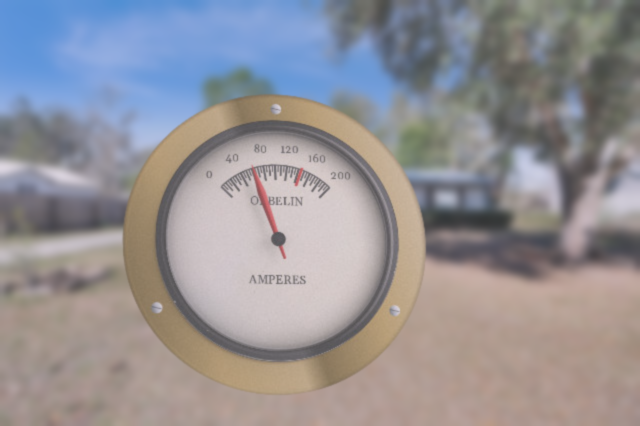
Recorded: 60 (A)
